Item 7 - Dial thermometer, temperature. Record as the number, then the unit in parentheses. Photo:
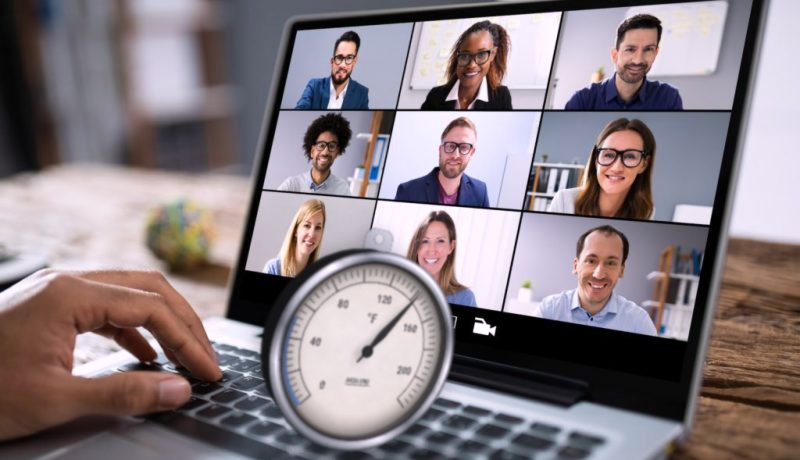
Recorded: 140 (°F)
